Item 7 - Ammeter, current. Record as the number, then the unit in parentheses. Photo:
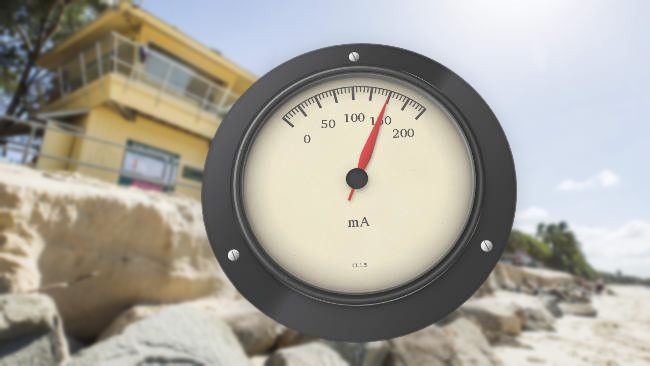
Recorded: 150 (mA)
